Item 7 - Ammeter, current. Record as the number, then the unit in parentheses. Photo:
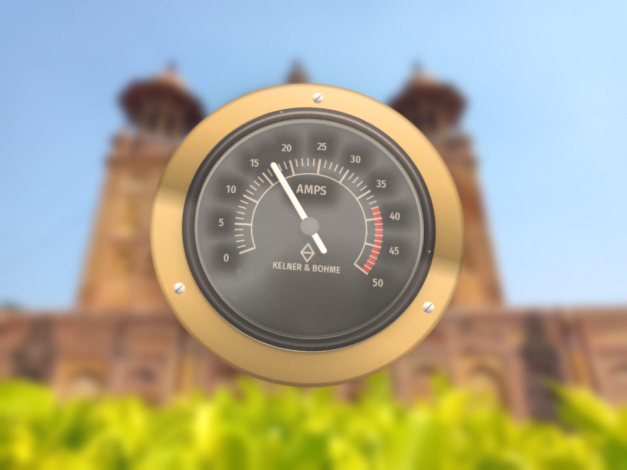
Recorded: 17 (A)
